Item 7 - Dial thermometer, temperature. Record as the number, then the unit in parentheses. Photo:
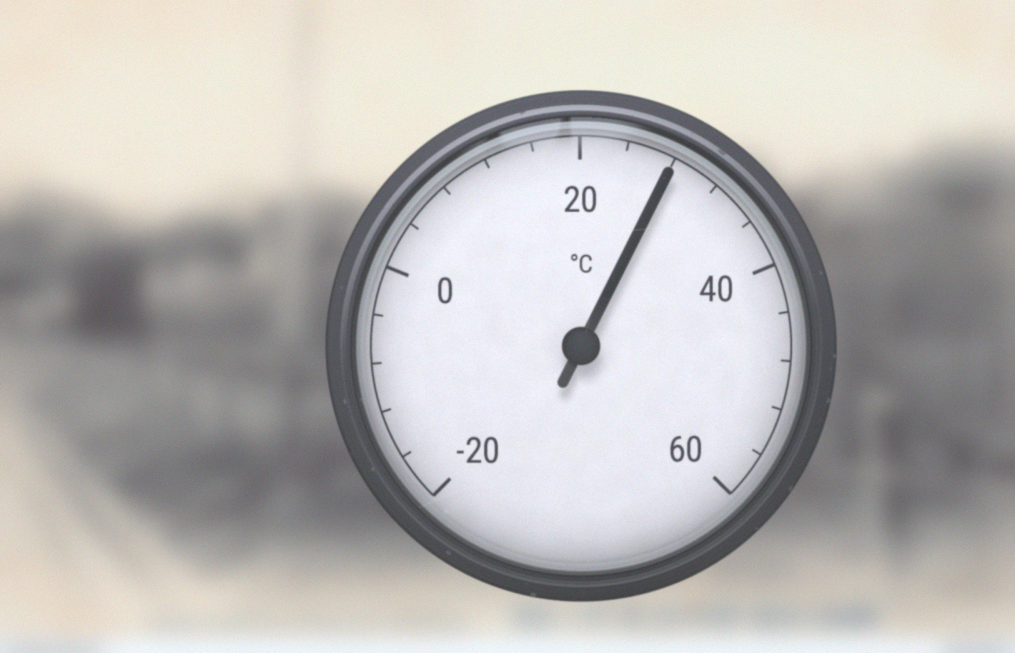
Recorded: 28 (°C)
